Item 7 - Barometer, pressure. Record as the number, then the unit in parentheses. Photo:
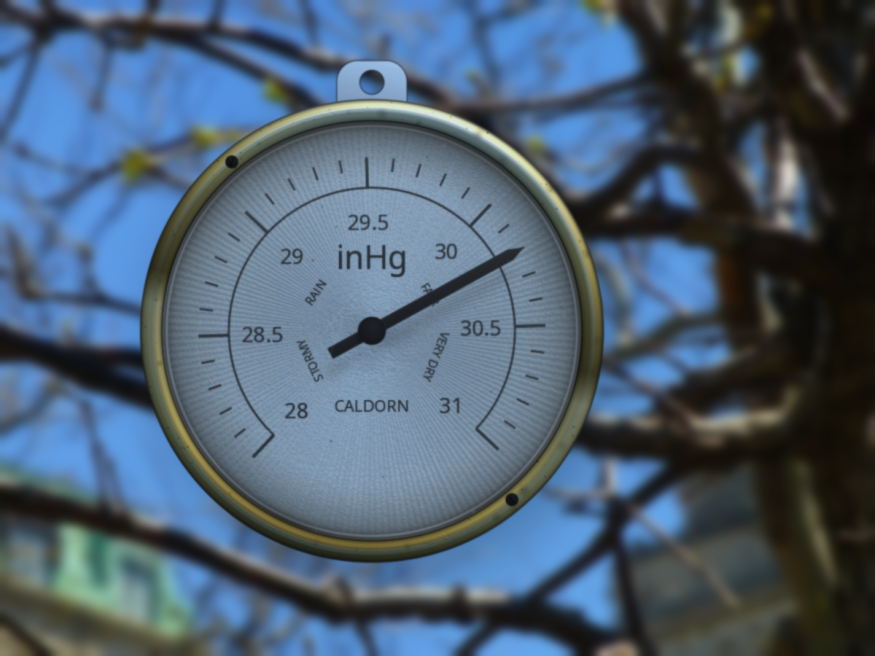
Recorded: 30.2 (inHg)
